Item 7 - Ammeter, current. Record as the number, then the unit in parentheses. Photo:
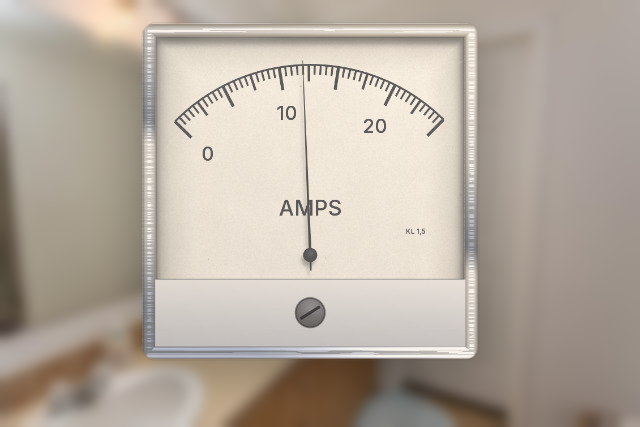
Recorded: 12 (A)
